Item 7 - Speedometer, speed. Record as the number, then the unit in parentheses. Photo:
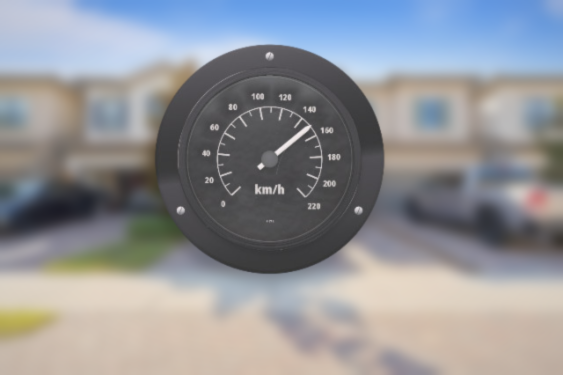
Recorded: 150 (km/h)
